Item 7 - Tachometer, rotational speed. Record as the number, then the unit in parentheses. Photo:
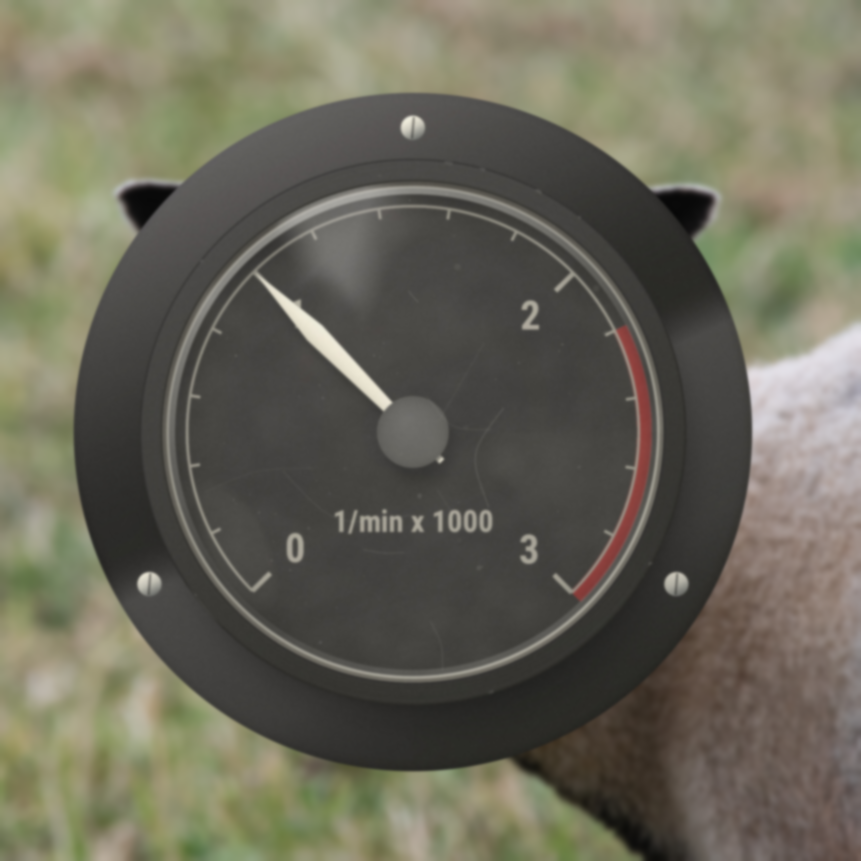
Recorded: 1000 (rpm)
